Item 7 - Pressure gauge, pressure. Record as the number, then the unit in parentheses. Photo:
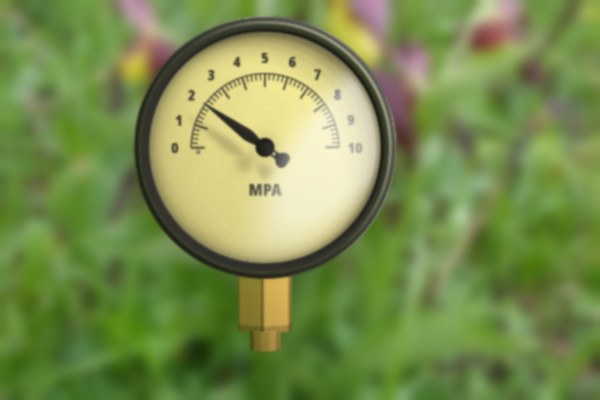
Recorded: 2 (MPa)
